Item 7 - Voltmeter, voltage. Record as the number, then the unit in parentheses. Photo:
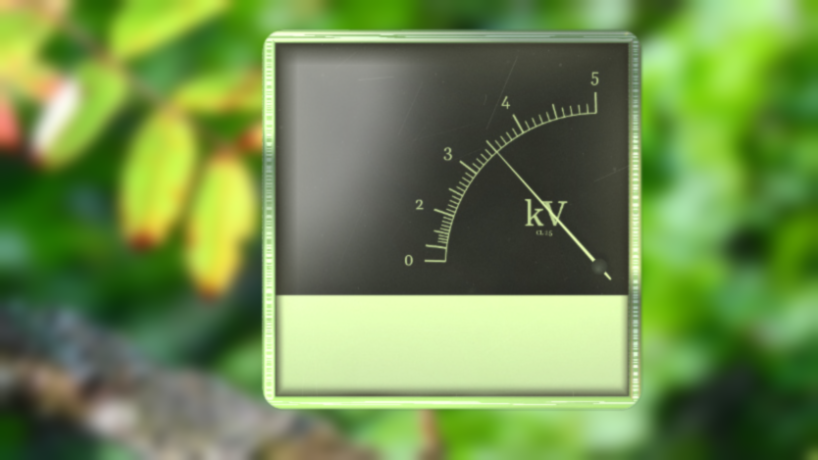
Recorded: 3.5 (kV)
